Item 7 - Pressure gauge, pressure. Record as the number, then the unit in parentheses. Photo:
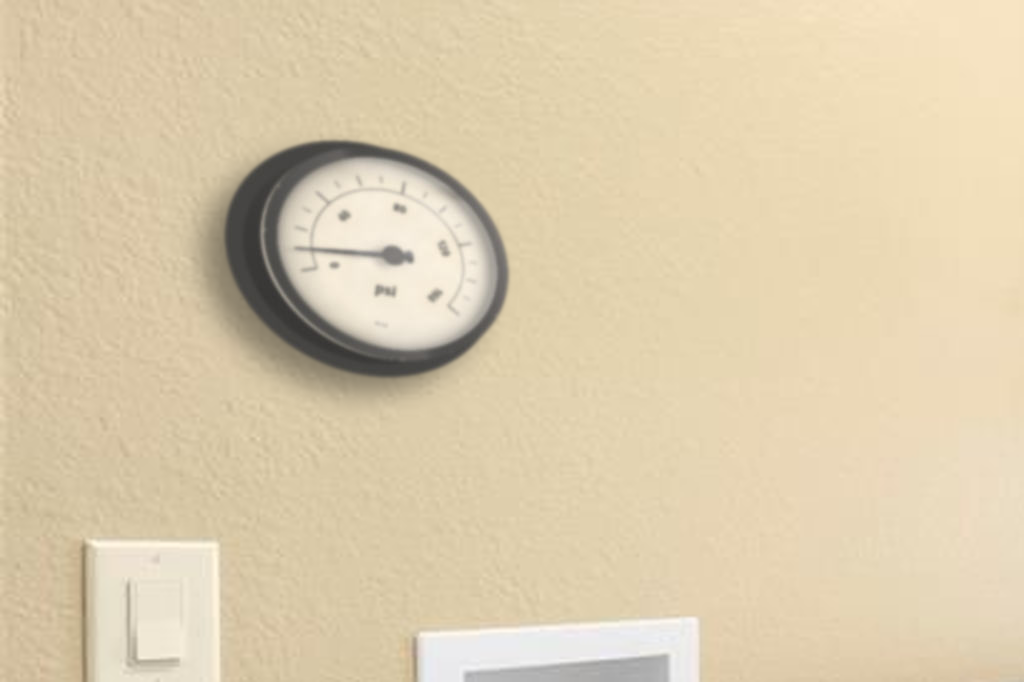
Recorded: 10 (psi)
